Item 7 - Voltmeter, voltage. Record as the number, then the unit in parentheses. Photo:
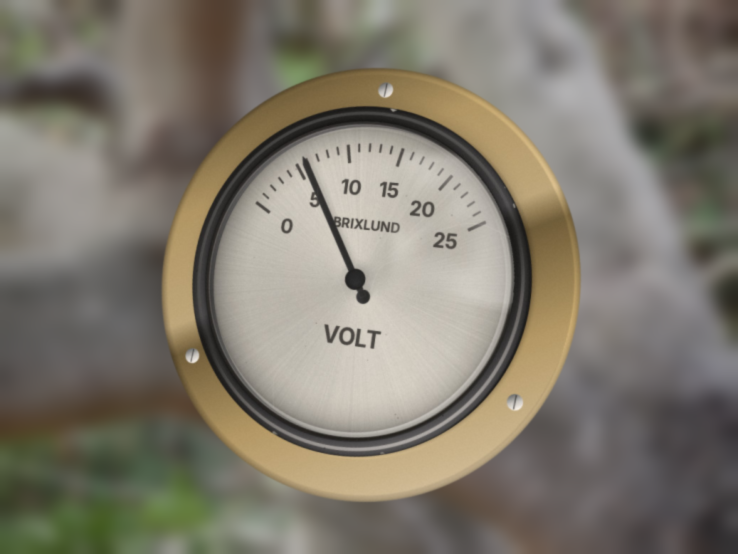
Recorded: 6 (V)
